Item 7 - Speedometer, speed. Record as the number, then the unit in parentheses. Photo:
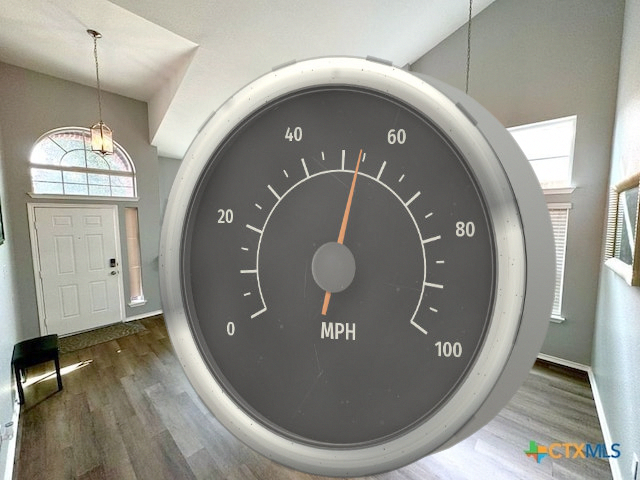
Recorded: 55 (mph)
